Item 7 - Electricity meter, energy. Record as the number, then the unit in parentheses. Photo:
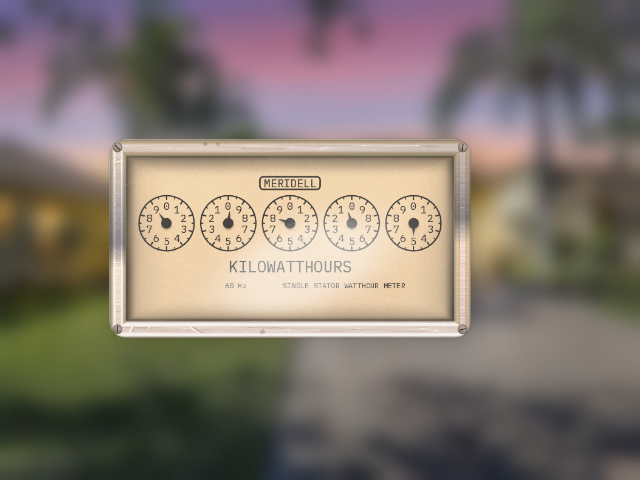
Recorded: 89805 (kWh)
